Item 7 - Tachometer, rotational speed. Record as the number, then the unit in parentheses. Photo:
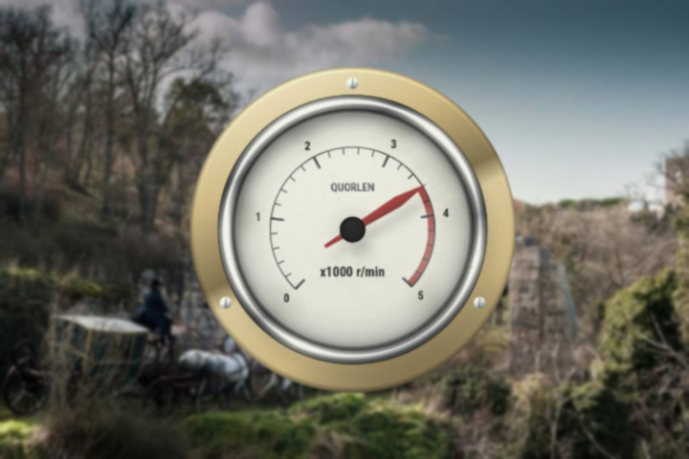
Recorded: 3600 (rpm)
